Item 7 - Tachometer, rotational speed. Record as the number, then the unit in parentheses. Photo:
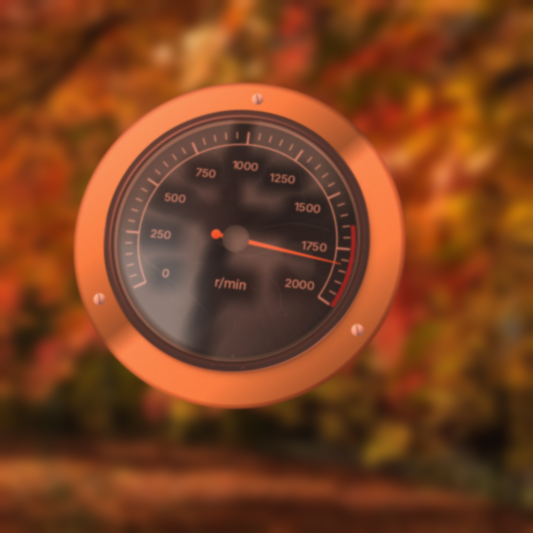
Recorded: 1825 (rpm)
